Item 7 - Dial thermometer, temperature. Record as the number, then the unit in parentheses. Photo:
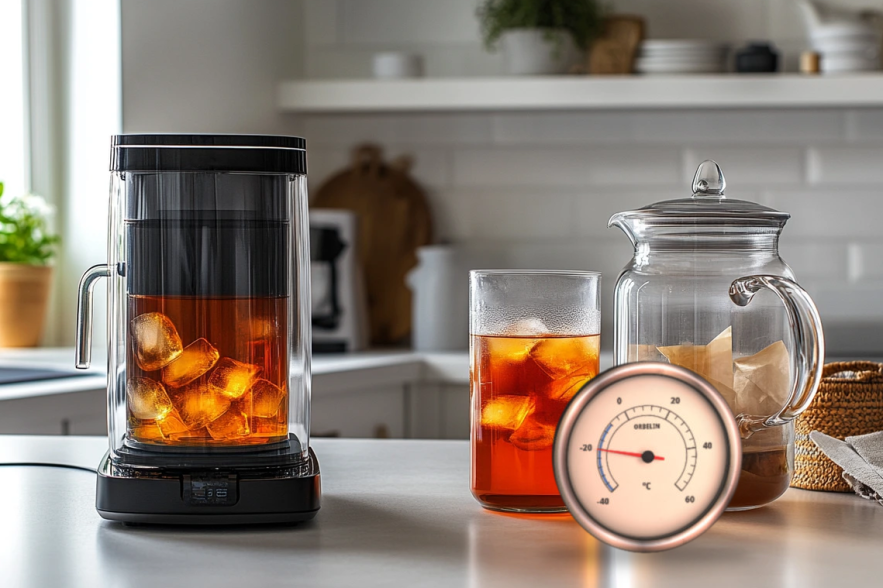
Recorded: -20 (°C)
